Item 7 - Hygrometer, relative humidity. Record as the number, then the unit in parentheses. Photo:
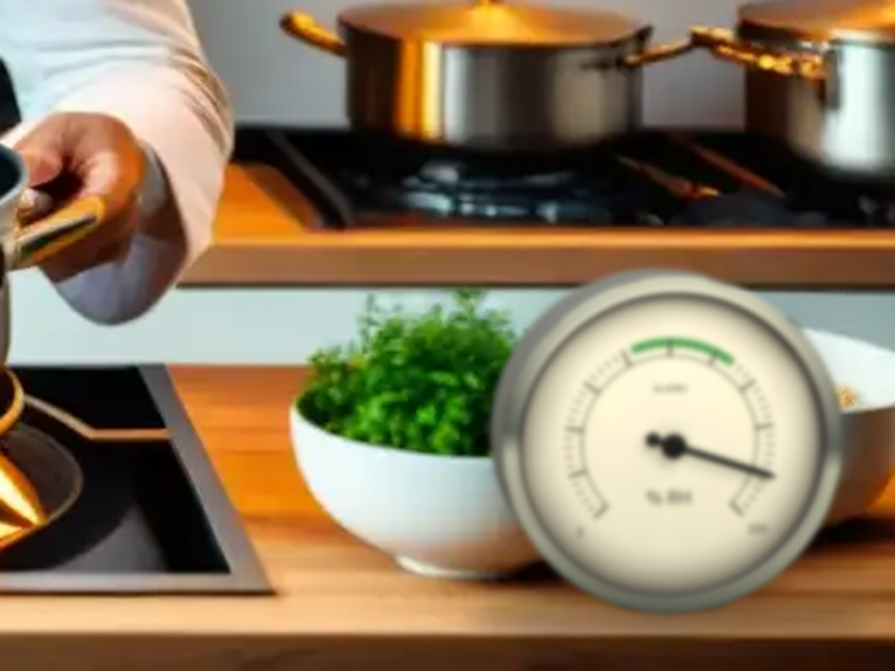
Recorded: 90 (%)
